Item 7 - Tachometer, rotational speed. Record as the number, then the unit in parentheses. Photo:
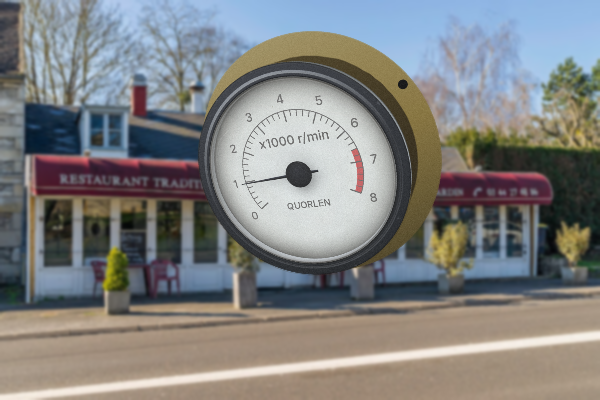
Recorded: 1000 (rpm)
